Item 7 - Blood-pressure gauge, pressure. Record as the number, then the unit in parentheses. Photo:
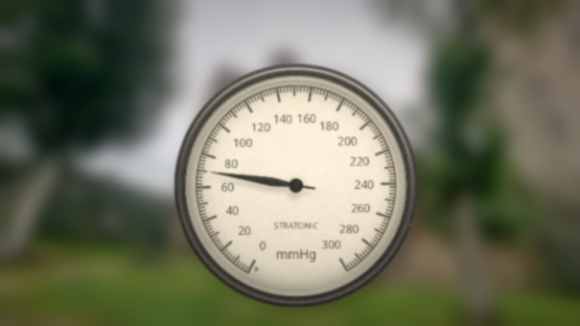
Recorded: 70 (mmHg)
